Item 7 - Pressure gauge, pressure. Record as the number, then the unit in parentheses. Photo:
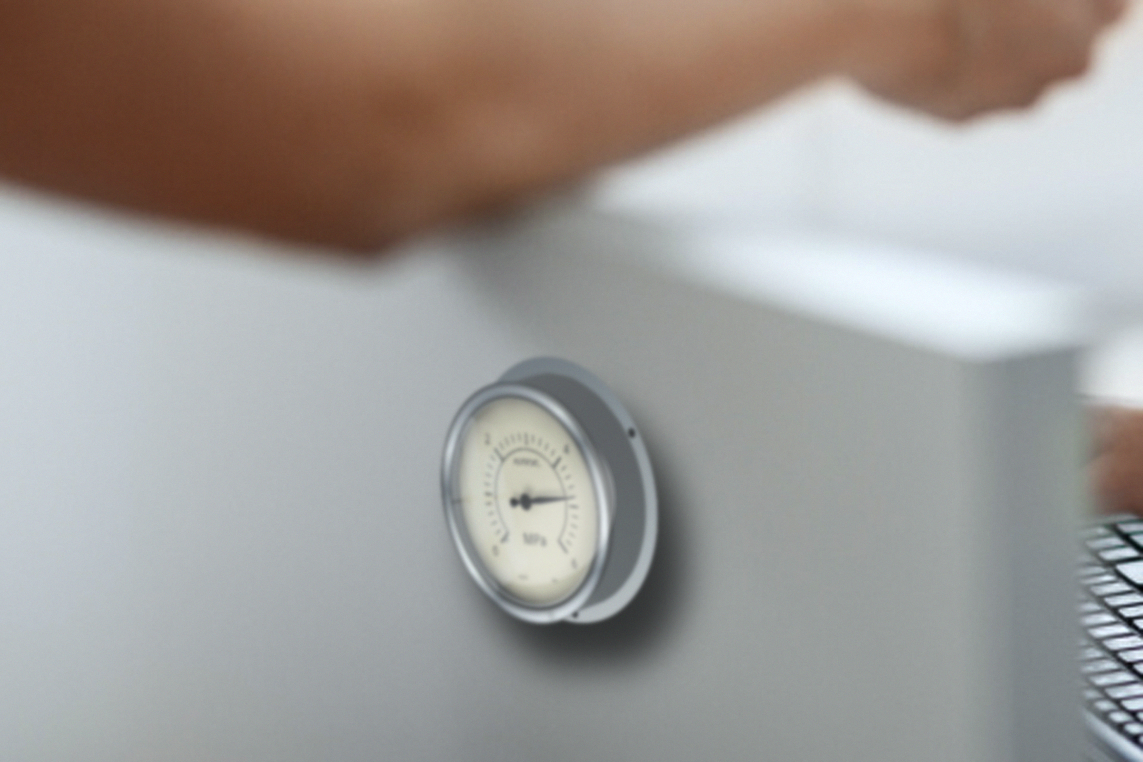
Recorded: 4.8 (MPa)
